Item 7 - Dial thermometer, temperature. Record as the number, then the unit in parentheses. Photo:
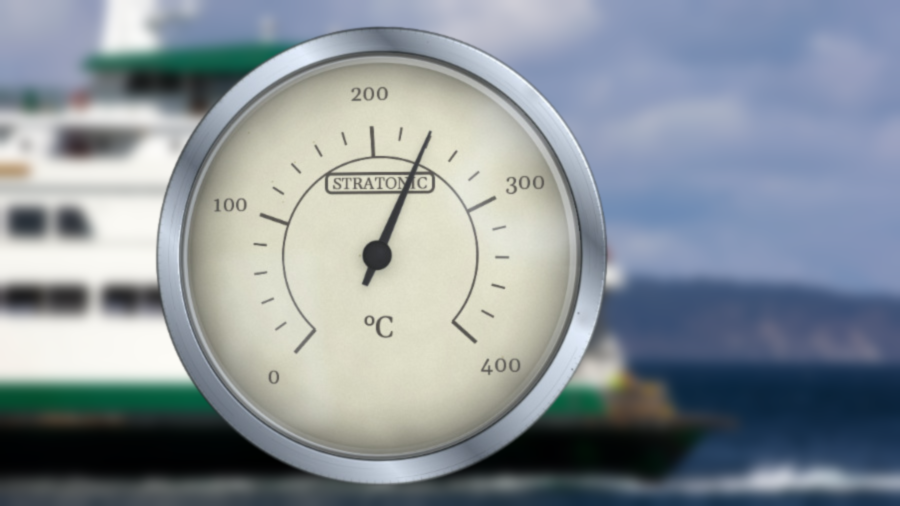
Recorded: 240 (°C)
